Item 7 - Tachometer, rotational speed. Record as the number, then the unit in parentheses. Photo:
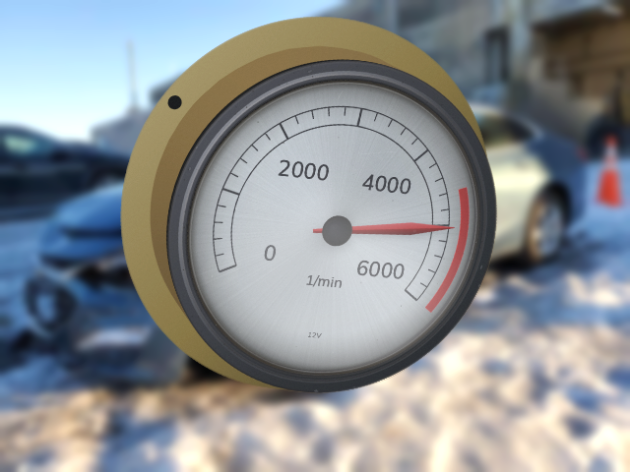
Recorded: 5000 (rpm)
